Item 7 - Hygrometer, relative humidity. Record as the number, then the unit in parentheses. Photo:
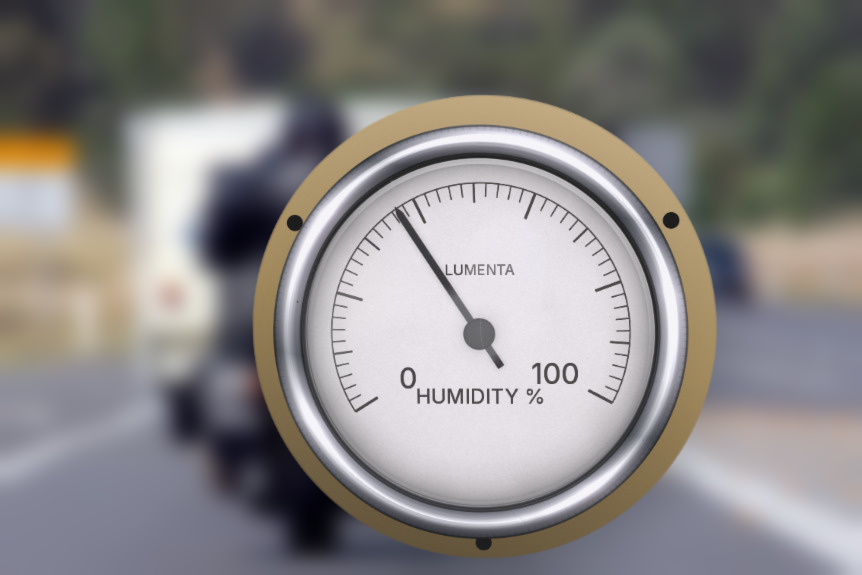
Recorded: 37 (%)
